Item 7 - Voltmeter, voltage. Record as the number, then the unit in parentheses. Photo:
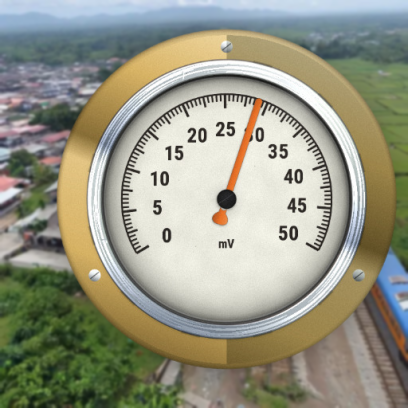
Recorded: 29 (mV)
